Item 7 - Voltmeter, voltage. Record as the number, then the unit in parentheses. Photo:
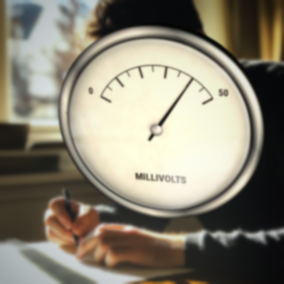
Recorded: 40 (mV)
